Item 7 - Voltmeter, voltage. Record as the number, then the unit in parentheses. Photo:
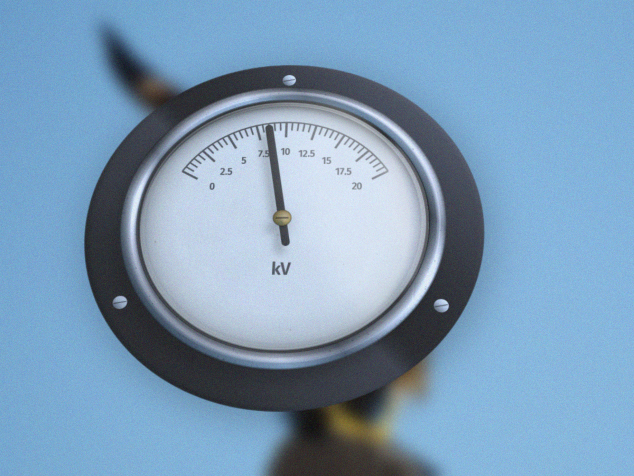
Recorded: 8.5 (kV)
